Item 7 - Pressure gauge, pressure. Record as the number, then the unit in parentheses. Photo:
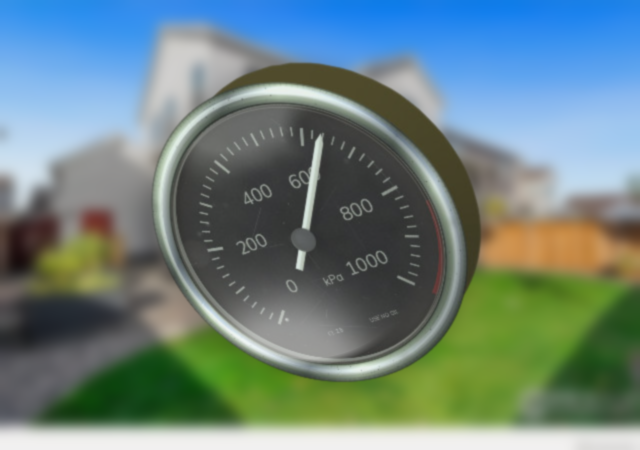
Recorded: 640 (kPa)
